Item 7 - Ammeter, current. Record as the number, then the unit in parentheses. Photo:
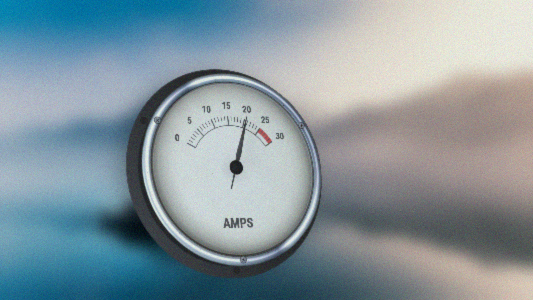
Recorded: 20 (A)
